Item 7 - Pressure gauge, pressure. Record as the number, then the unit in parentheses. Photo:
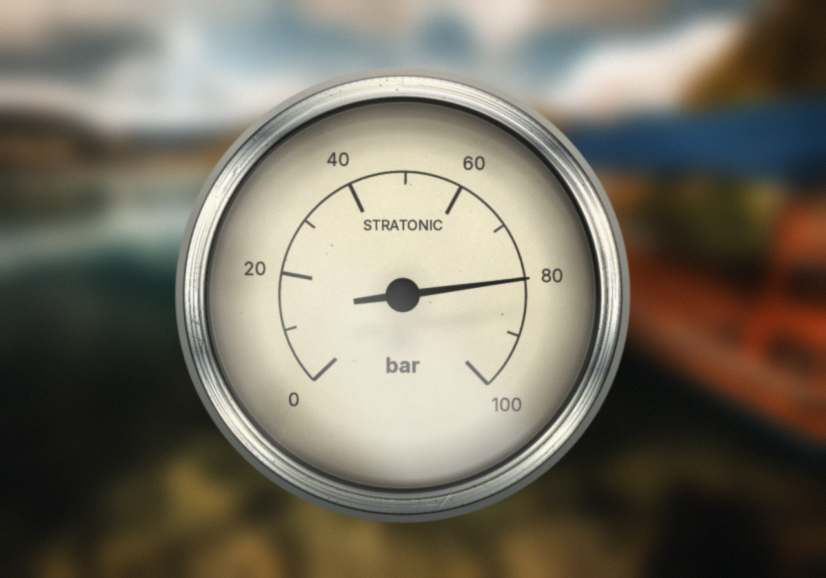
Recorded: 80 (bar)
